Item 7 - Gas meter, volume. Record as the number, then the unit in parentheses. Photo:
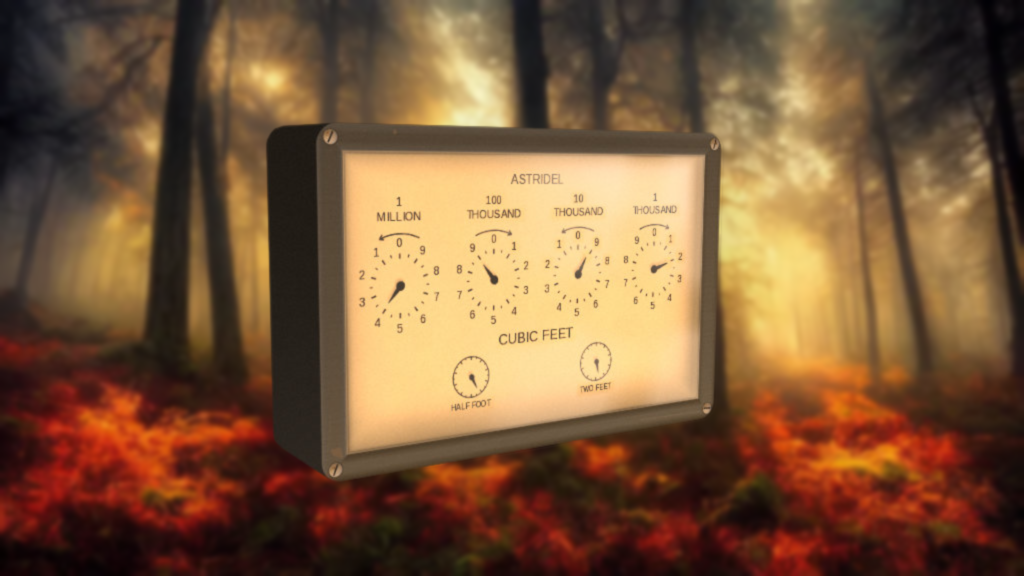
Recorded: 389200 (ft³)
